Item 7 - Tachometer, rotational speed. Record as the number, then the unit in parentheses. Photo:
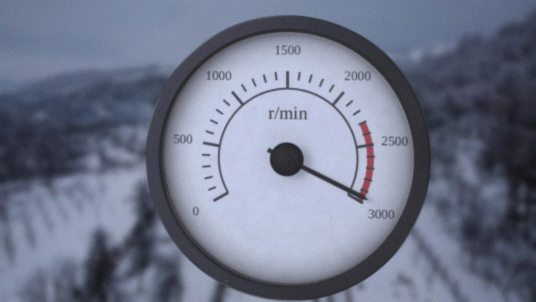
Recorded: 2950 (rpm)
